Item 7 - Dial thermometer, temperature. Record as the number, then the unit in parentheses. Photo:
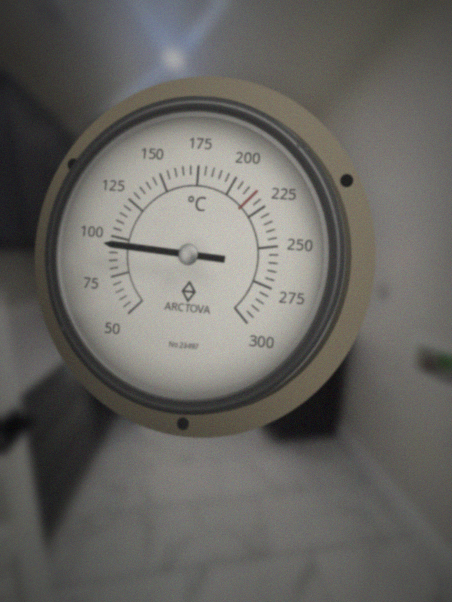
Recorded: 95 (°C)
